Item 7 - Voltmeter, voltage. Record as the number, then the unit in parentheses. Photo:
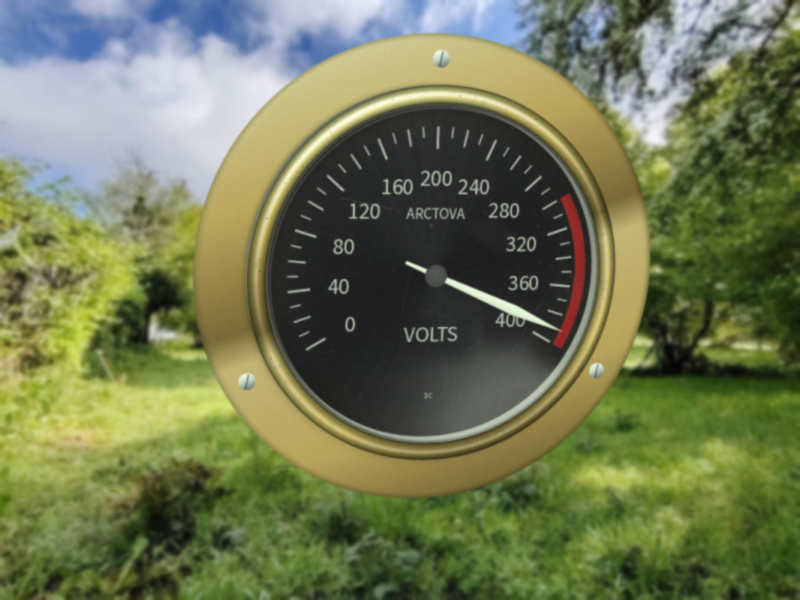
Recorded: 390 (V)
